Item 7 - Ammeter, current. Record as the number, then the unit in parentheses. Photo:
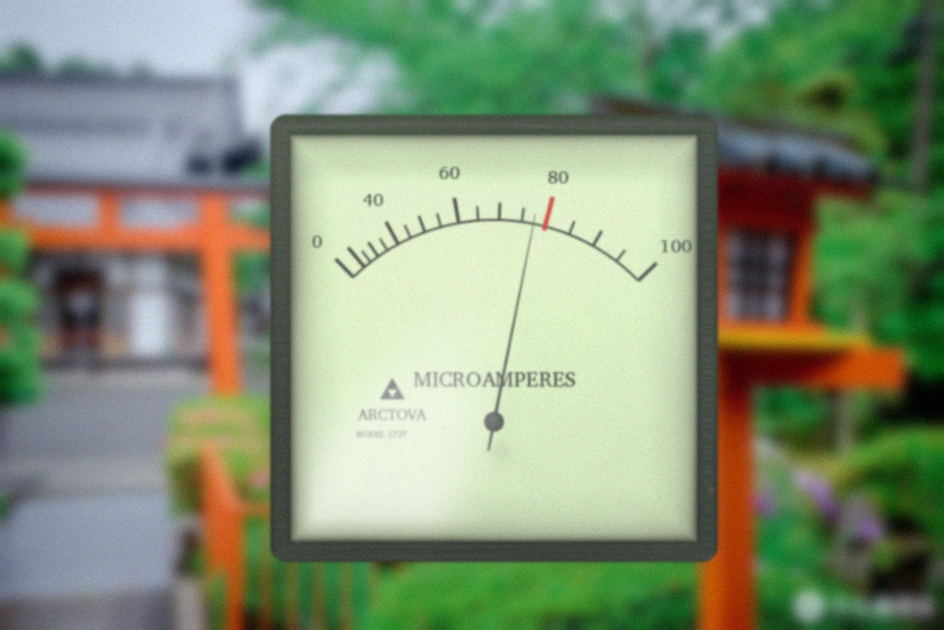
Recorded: 77.5 (µA)
